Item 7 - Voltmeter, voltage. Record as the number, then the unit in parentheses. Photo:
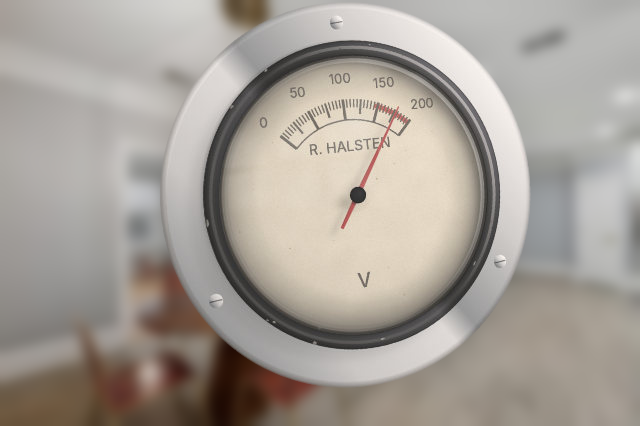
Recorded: 175 (V)
